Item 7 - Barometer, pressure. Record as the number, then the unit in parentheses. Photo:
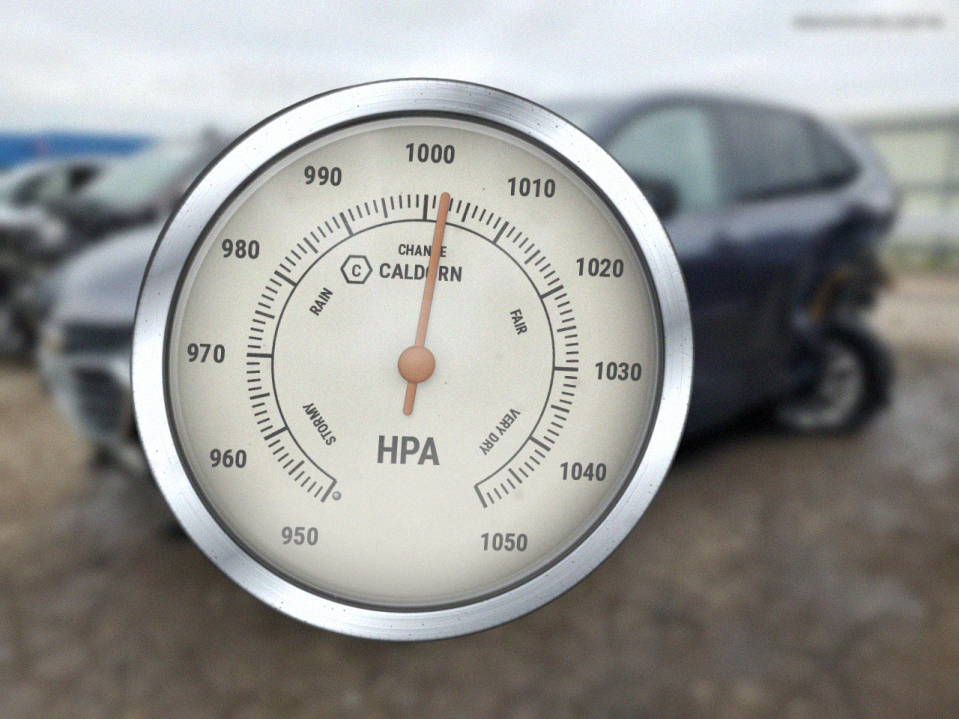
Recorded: 1002 (hPa)
